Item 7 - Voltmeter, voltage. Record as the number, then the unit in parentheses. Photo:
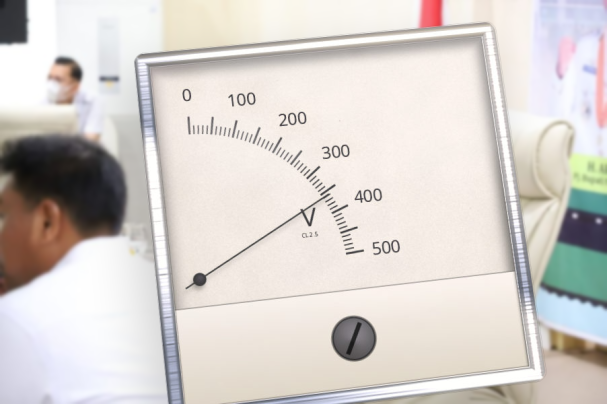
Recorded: 360 (V)
